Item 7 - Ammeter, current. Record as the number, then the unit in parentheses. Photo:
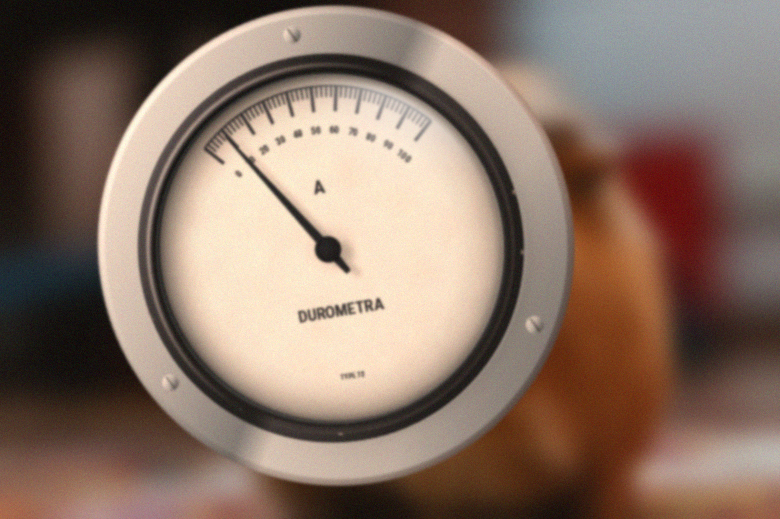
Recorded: 10 (A)
